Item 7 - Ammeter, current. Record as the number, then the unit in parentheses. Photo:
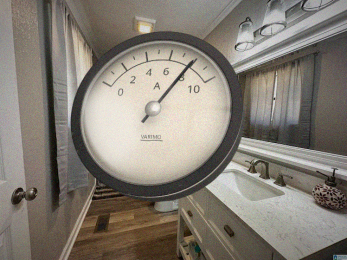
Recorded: 8 (A)
